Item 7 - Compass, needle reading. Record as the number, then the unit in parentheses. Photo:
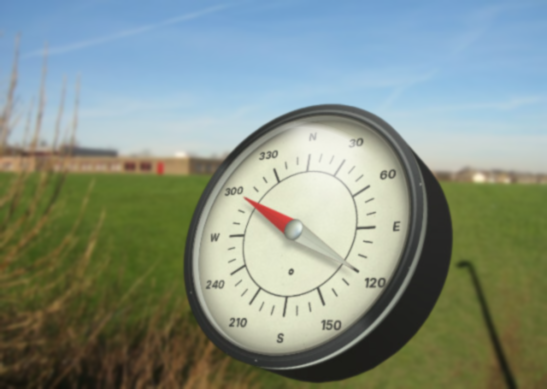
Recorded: 300 (°)
